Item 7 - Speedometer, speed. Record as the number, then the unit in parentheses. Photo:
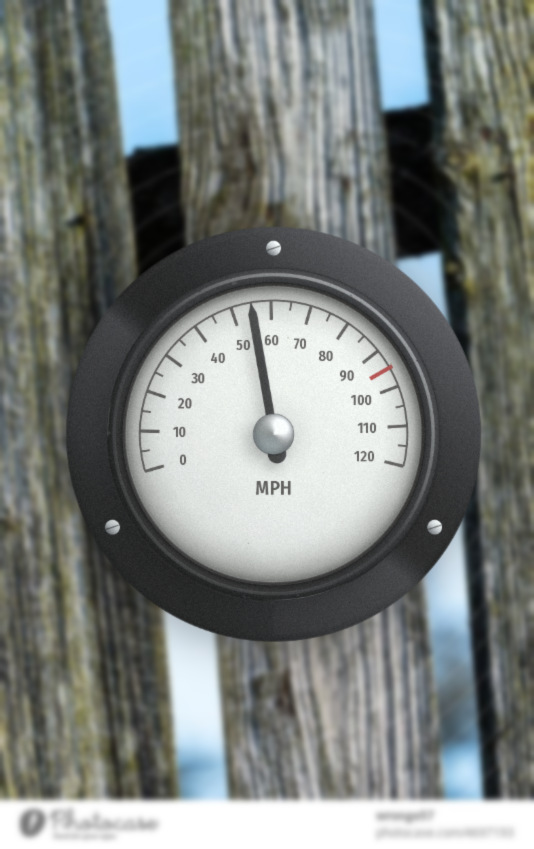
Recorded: 55 (mph)
